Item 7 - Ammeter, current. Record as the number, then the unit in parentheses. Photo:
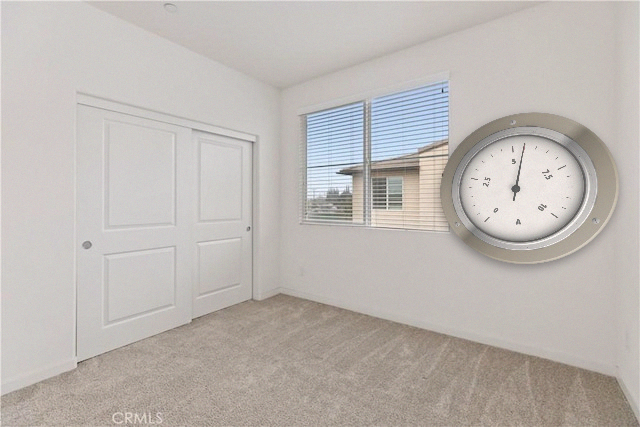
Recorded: 5.5 (A)
